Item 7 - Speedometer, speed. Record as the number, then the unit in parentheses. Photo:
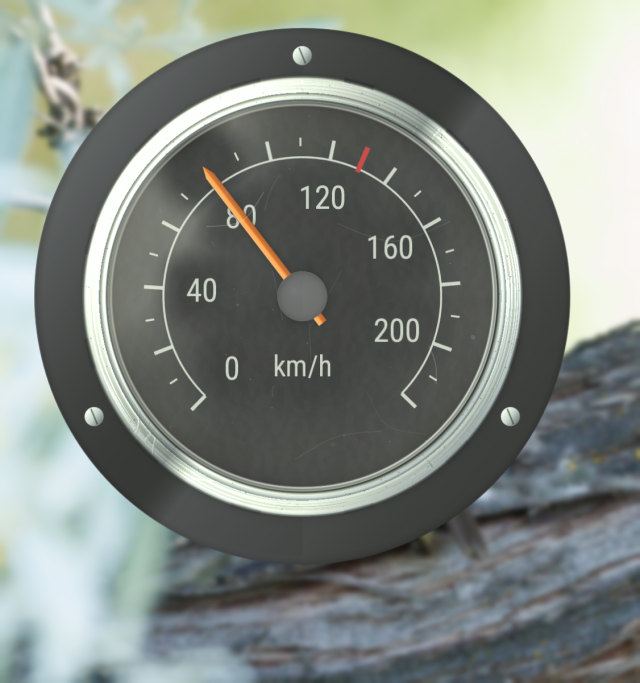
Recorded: 80 (km/h)
